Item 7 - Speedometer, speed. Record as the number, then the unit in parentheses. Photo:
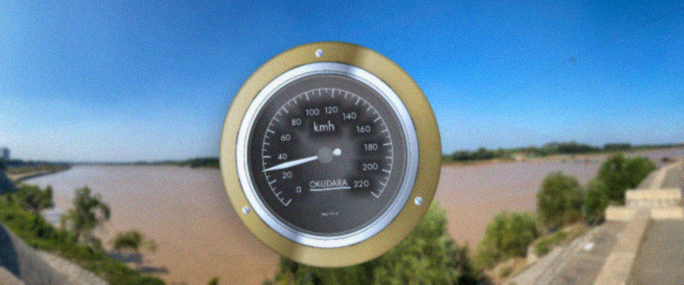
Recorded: 30 (km/h)
